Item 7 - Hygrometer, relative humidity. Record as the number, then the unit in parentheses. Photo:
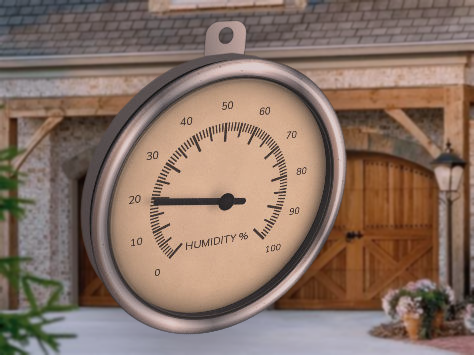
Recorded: 20 (%)
